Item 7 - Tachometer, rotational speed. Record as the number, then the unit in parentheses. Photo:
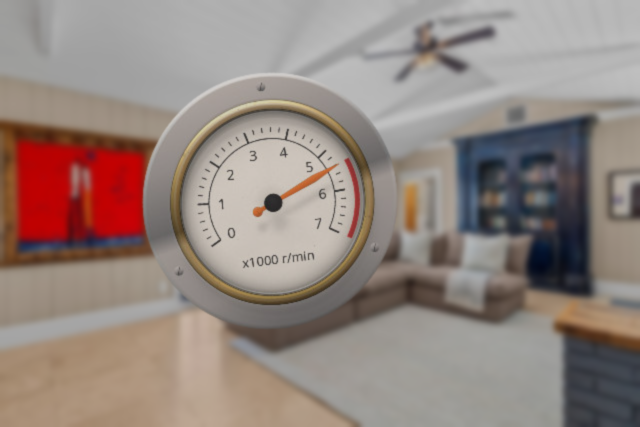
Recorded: 5400 (rpm)
